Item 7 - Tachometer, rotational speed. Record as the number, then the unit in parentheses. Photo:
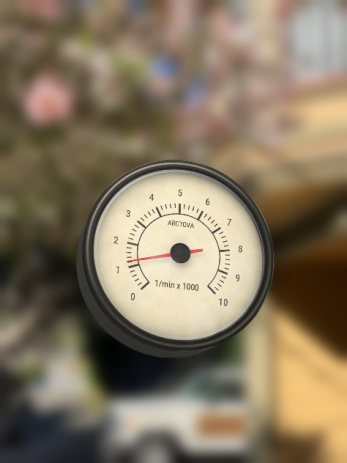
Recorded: 1200 (rpm)
